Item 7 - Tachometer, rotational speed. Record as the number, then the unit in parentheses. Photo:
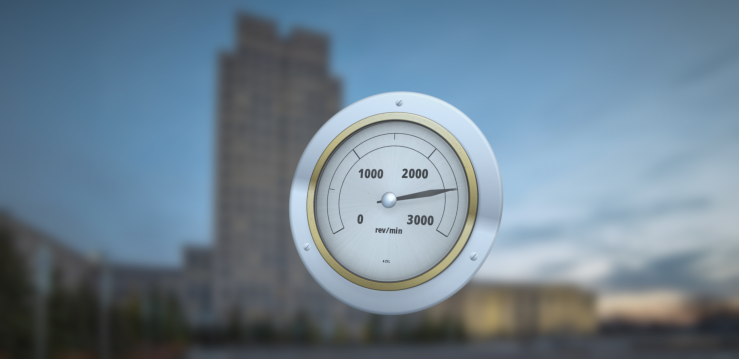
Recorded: 2500 (rpm)
